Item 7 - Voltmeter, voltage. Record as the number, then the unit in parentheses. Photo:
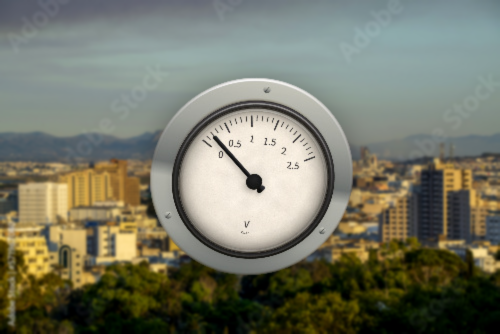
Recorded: 0.2 (V)
